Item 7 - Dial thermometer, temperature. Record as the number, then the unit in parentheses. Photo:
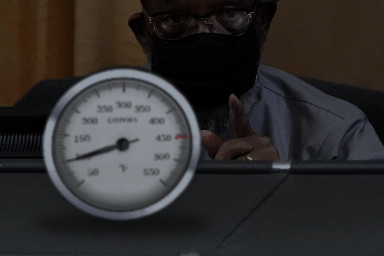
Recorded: 100 (°F)
